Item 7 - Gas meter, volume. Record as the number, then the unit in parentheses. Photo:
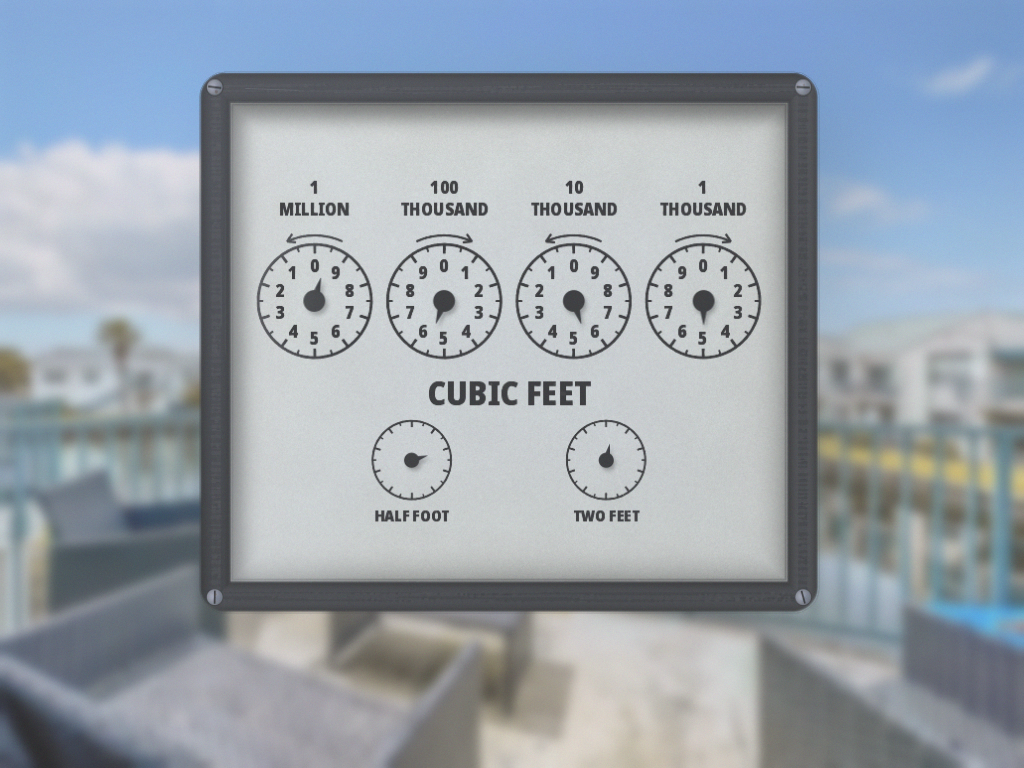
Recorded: 955500 (ft³)
